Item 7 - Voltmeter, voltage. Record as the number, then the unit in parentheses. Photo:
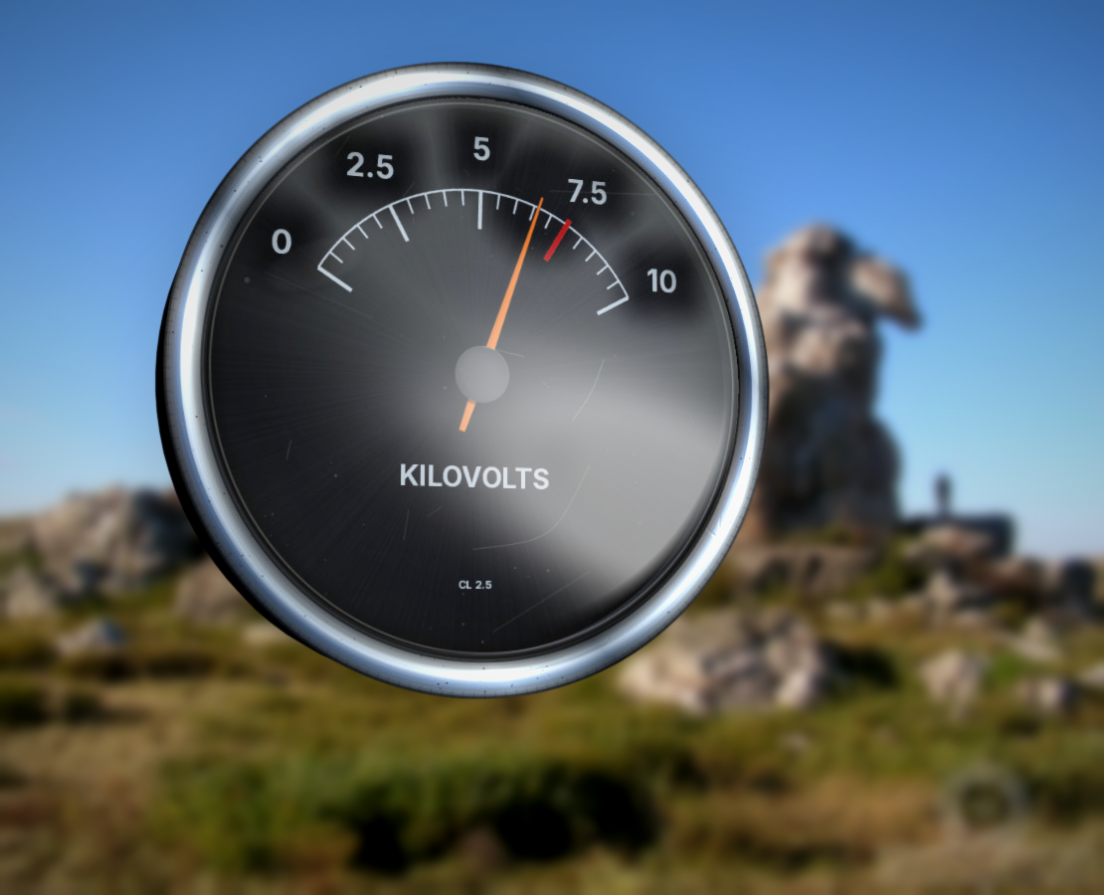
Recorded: 6.5 (kV)
